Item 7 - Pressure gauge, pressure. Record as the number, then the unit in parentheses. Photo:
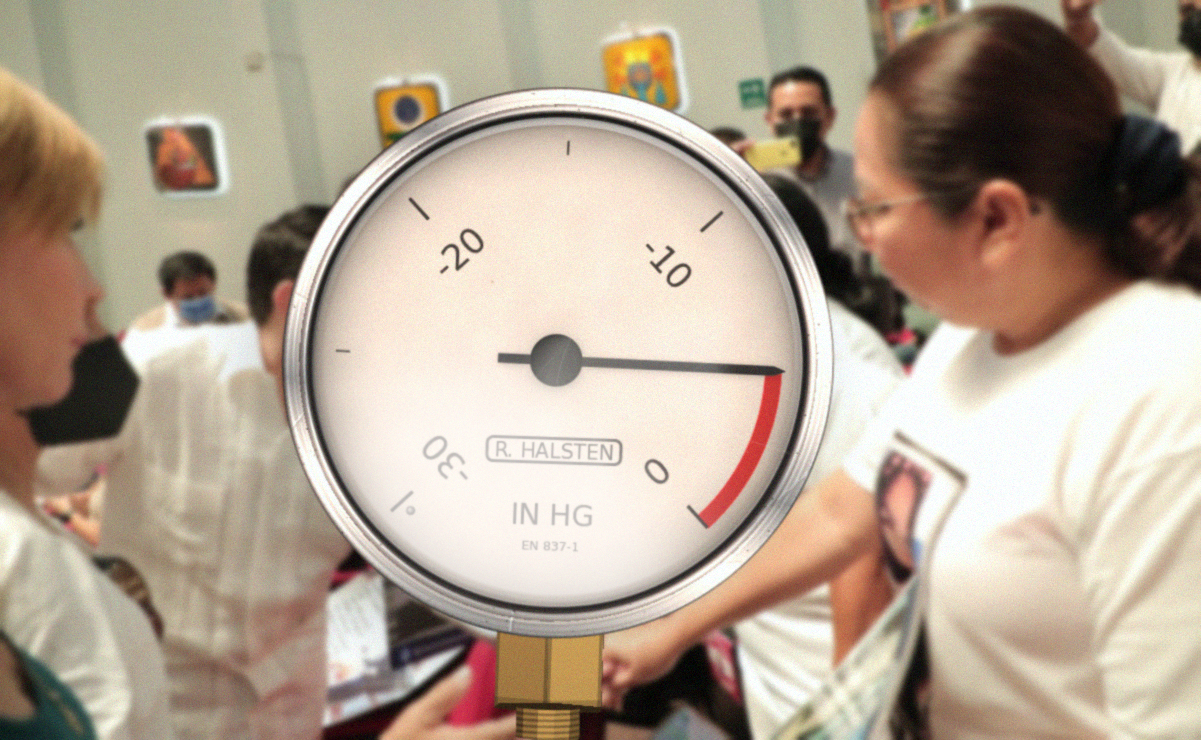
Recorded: -5 (inHg)
